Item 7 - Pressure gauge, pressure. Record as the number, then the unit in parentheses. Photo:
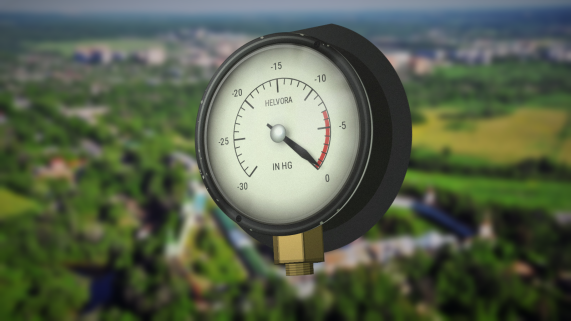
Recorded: -0.5 (inHg)
